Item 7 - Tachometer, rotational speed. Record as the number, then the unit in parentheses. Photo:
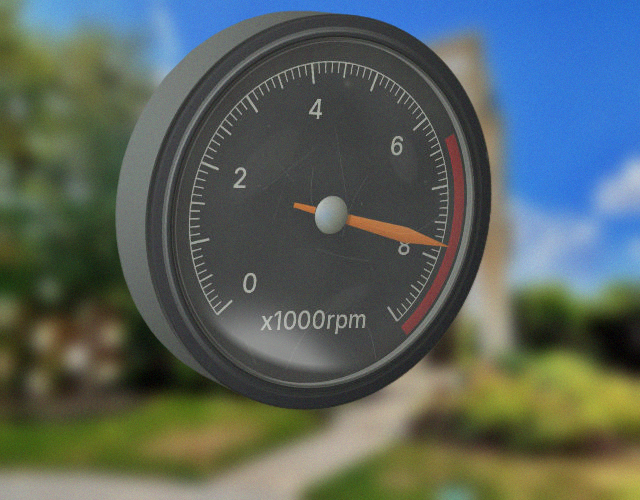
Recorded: 7800 (rpm)
